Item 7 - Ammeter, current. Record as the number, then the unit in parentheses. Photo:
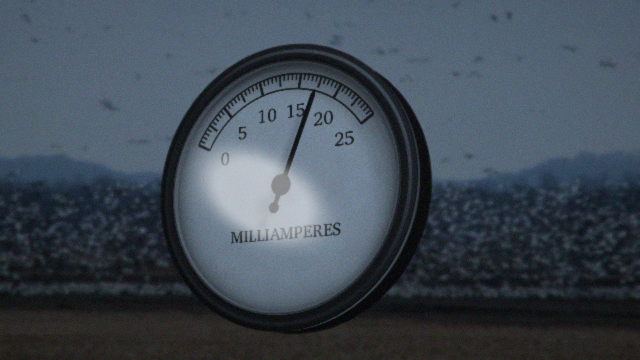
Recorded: 17.5 (mA)
